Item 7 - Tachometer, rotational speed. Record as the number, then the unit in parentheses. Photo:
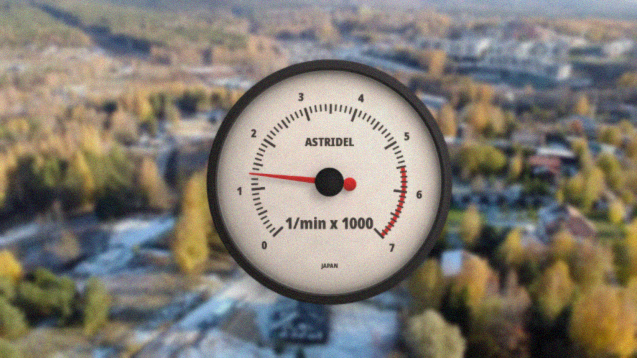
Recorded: 1300 (rpm)
